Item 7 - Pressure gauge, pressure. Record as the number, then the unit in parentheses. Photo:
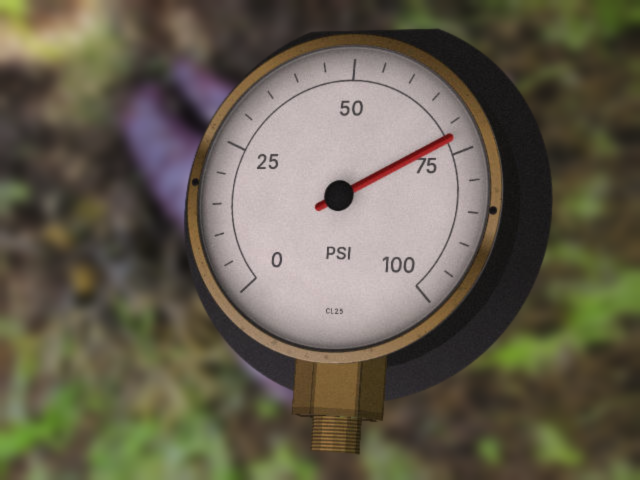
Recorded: 72.5 (psi)
